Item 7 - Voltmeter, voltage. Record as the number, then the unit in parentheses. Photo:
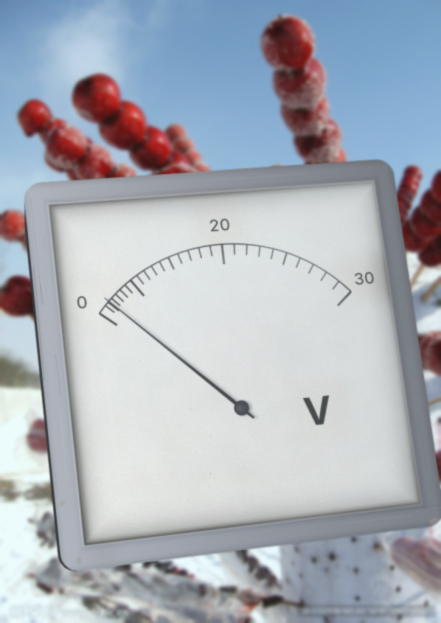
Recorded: 5 (V)
